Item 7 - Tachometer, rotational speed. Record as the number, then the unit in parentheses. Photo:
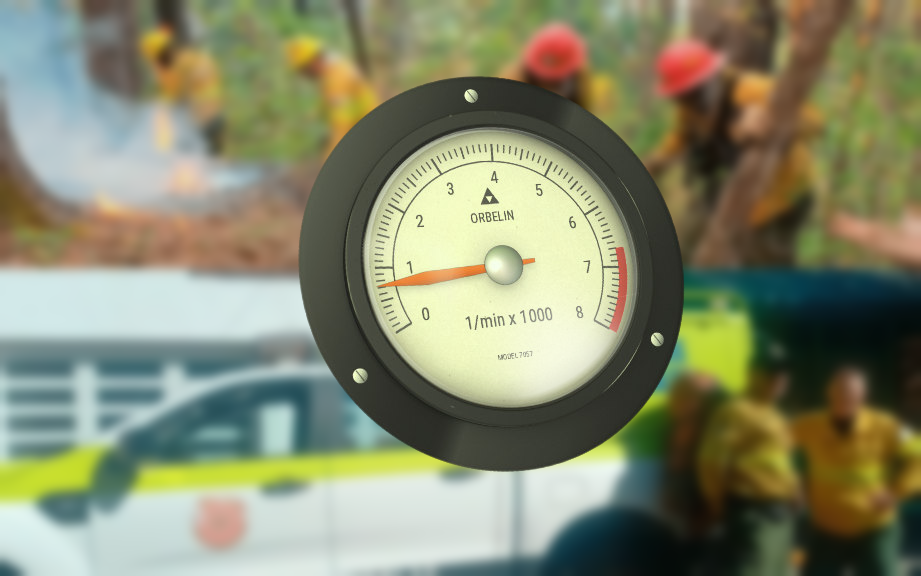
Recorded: 700 (rpm)
